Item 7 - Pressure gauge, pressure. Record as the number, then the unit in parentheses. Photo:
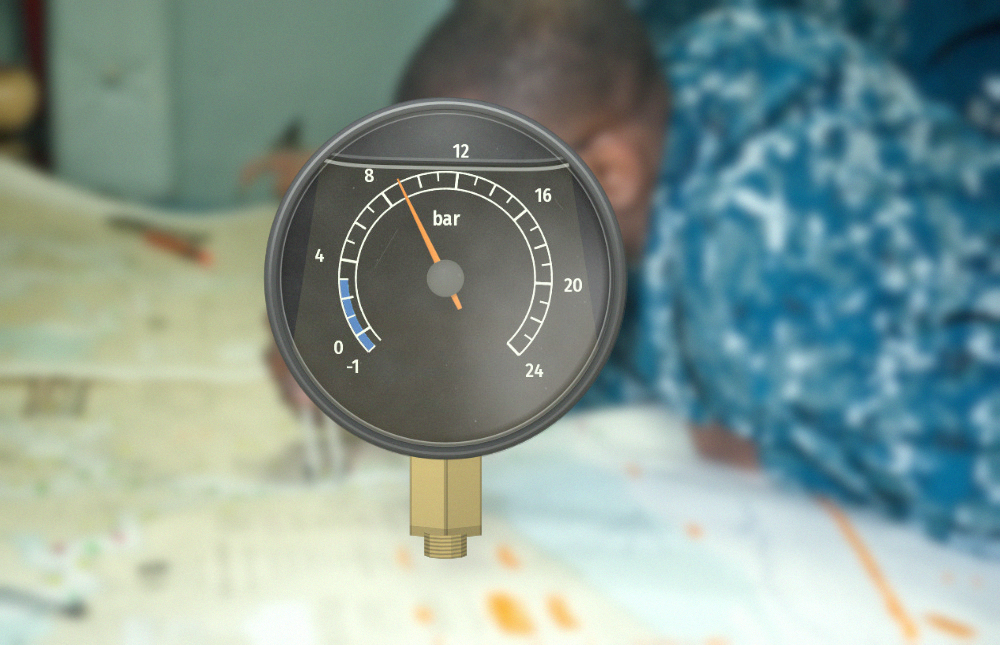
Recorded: 9 (bar)
